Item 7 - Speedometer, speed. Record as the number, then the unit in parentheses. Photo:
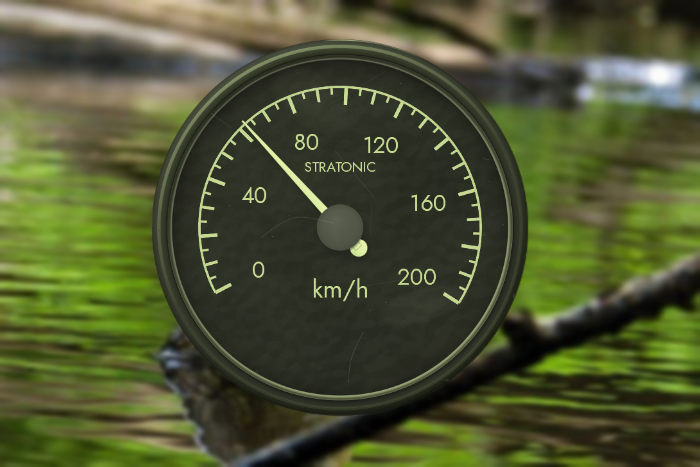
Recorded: 62.5 (km/h)
